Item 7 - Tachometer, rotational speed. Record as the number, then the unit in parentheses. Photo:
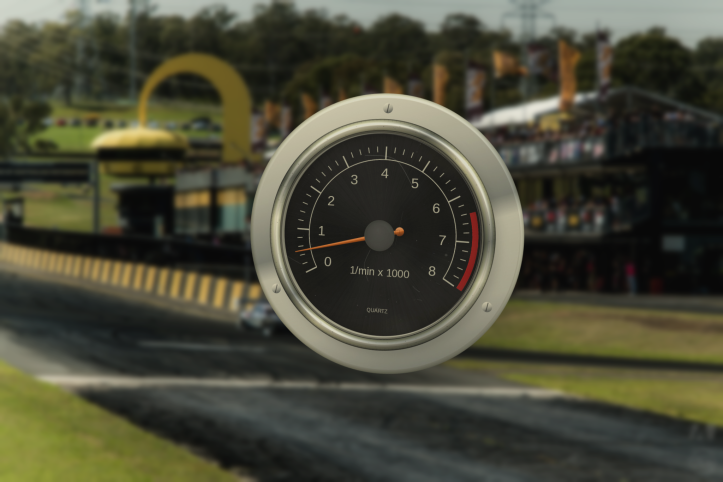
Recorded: 500 (rpm)
